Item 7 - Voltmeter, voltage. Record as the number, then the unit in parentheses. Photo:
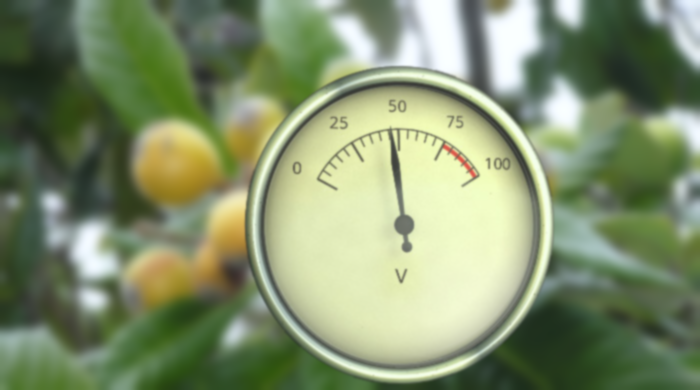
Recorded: 45 (V)
